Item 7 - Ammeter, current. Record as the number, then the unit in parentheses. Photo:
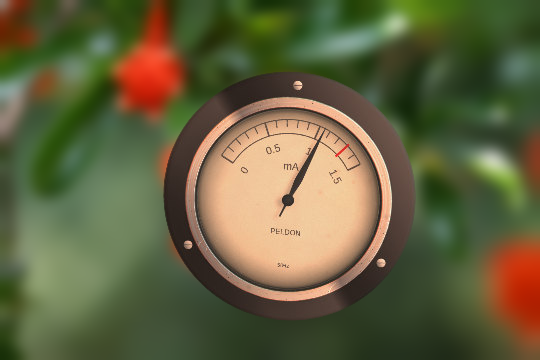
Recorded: 1.05 (mA)
